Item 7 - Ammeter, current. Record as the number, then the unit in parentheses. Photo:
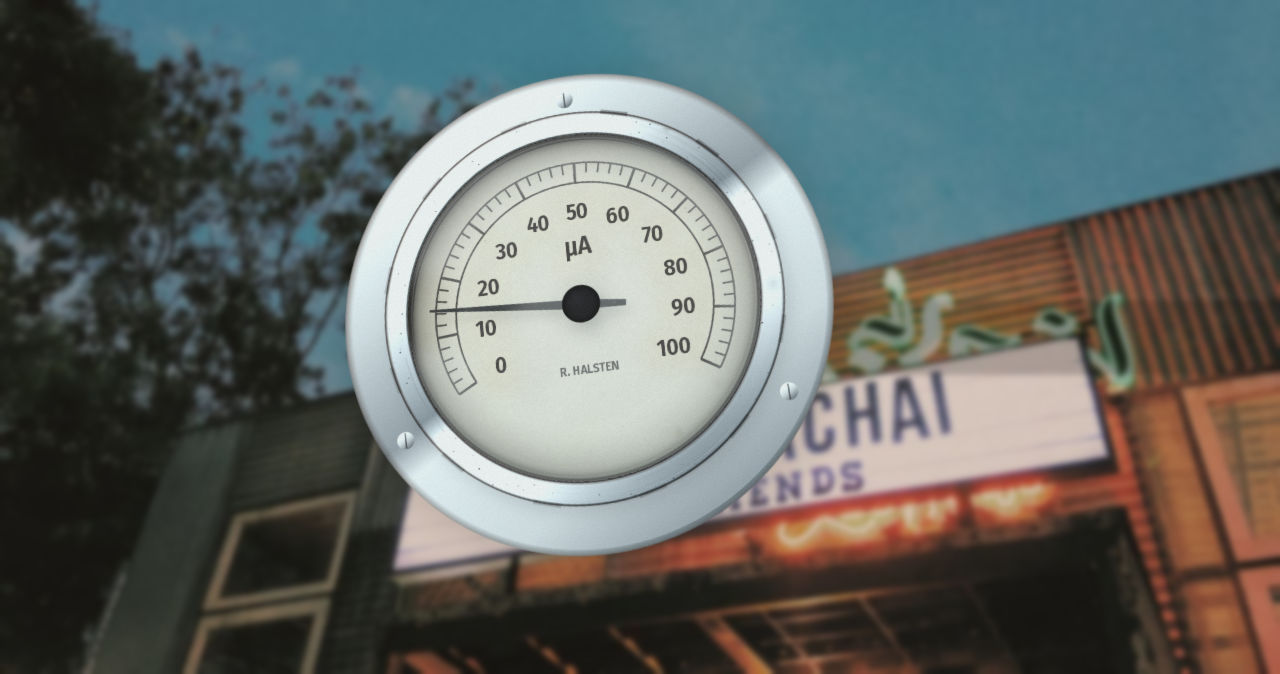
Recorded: 14 (µA)
